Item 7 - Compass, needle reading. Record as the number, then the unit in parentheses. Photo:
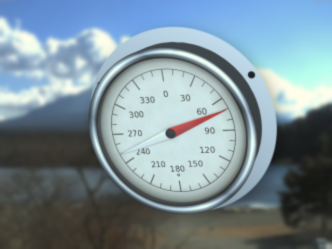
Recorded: 70 (°)
